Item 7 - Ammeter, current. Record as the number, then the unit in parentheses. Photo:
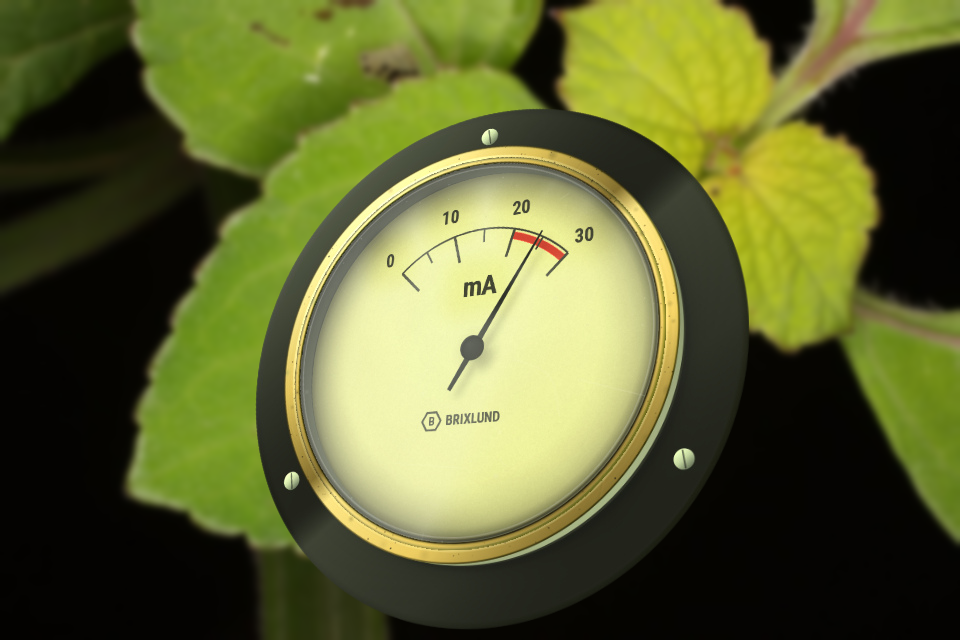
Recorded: 25 (mA)
